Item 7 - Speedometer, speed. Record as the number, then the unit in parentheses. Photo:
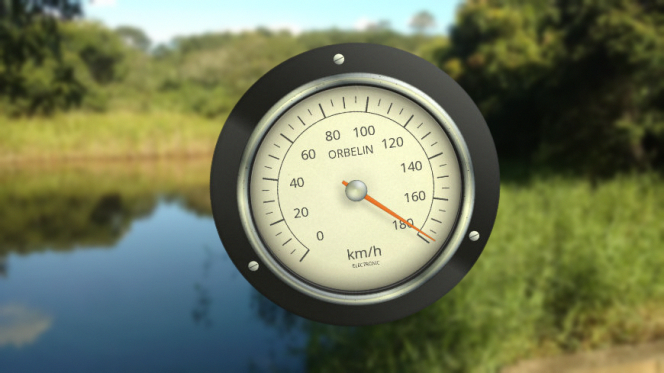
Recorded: 177.5 (km/h)
